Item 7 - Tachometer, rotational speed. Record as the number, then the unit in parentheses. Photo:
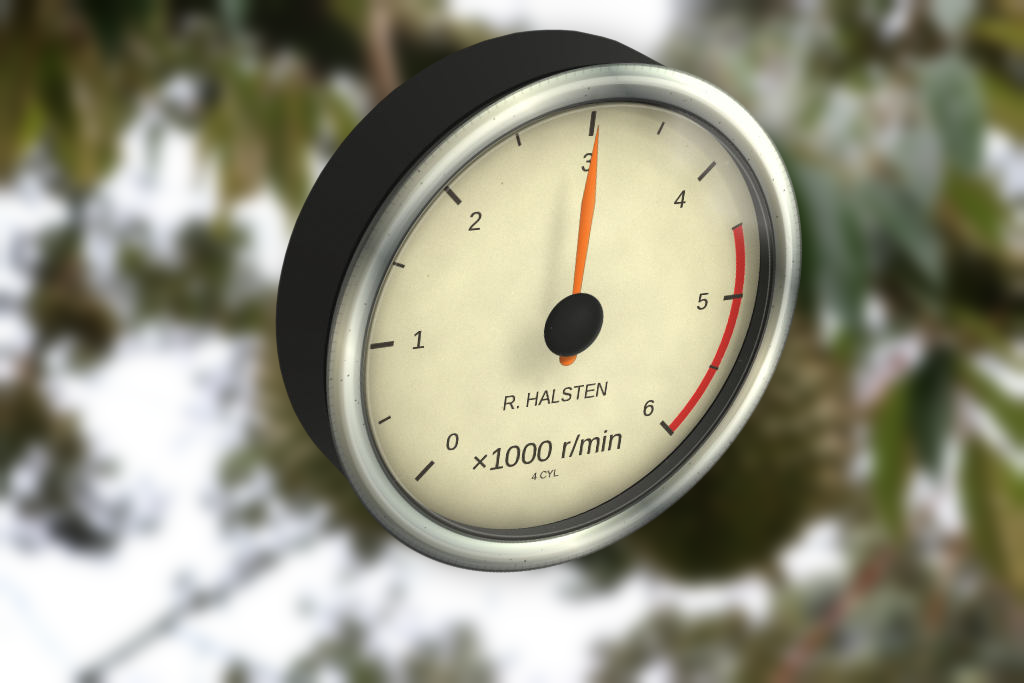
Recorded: 3000 (rpm)
